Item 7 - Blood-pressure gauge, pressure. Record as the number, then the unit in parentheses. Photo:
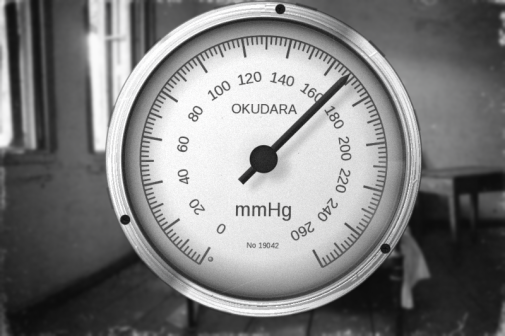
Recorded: 168 (mmHg)
